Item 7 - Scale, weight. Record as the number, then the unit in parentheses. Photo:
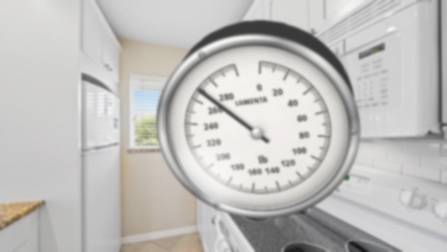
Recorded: 270 (lb)
